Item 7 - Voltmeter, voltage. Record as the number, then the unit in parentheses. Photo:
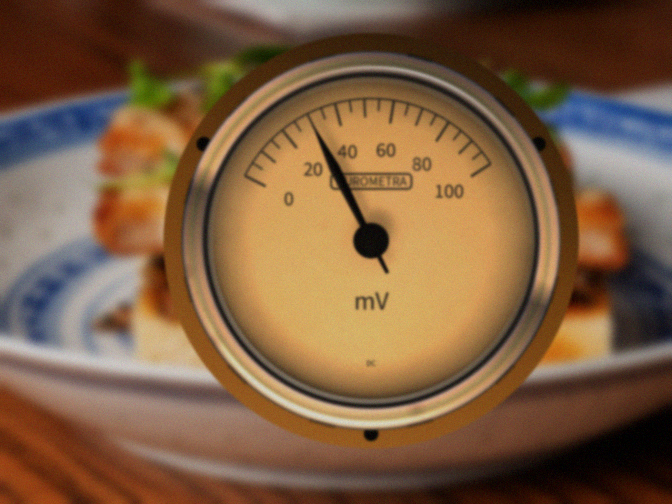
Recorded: 30 (mV)
